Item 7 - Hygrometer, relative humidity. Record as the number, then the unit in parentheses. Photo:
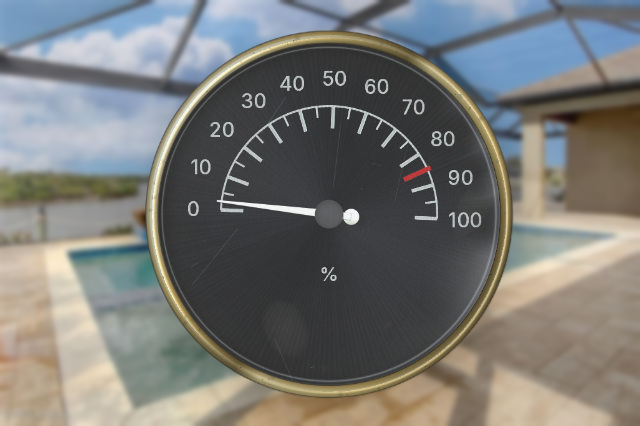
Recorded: 2.5 (%)
